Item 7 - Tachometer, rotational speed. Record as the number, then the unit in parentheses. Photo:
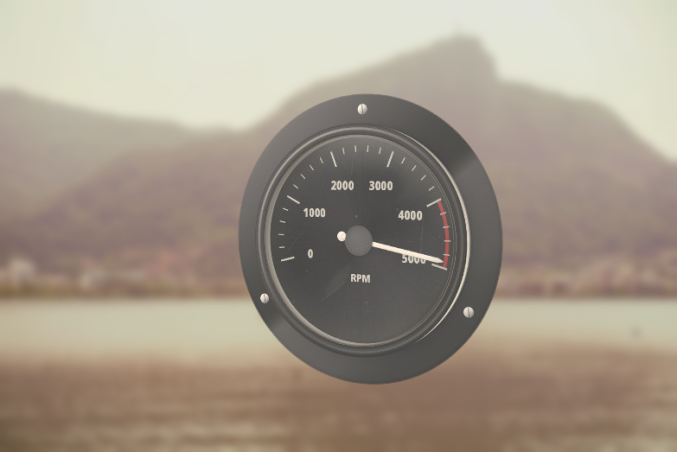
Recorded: 4900 (rpm)
